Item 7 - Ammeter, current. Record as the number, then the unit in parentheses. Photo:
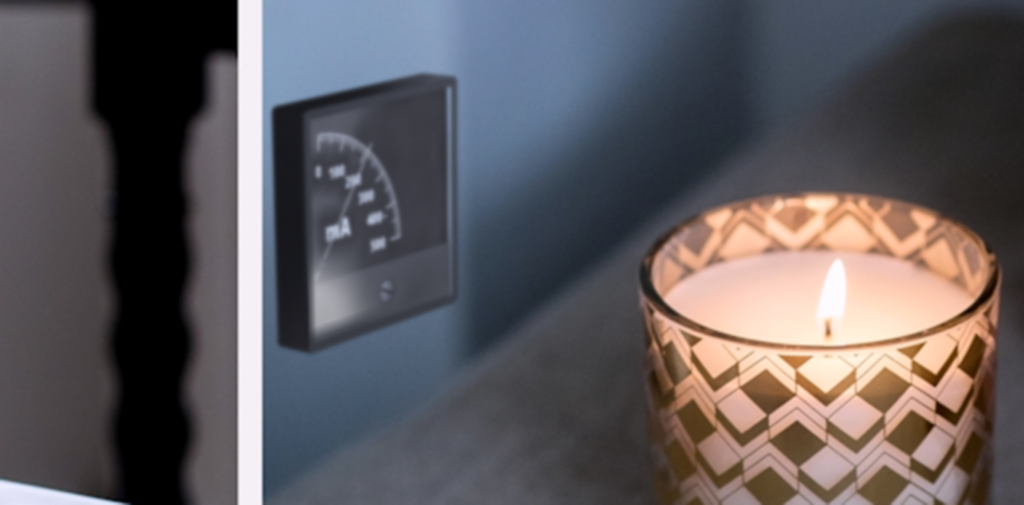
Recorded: 200 (mA)
